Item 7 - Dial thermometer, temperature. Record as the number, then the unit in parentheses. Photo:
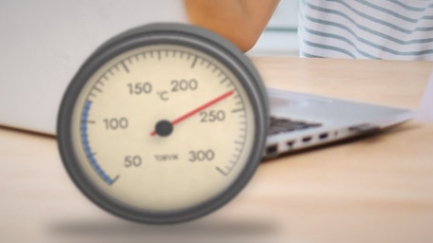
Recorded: 235 (°C)
